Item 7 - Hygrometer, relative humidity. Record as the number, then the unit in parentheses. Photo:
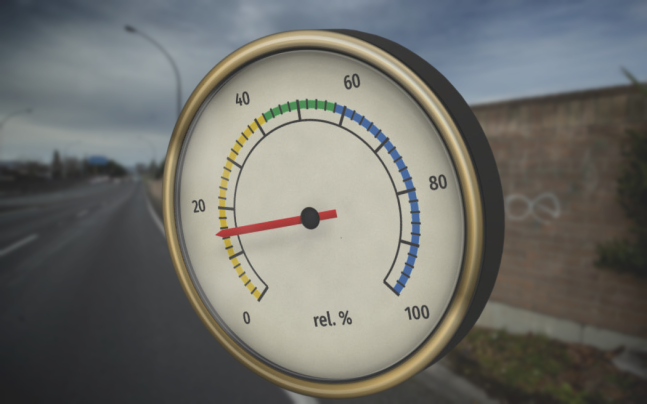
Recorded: 15 (%)
